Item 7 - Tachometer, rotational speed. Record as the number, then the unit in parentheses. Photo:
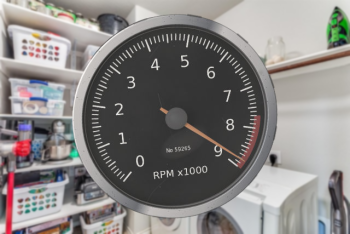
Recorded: 8800 (rpm)
